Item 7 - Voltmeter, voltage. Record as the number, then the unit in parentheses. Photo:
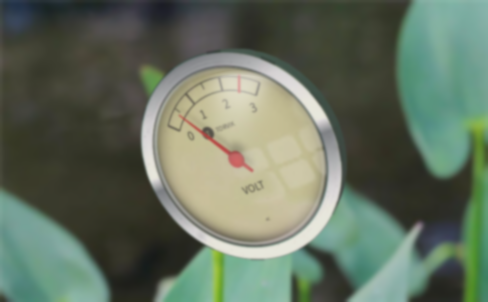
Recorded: 0.5 (V)
